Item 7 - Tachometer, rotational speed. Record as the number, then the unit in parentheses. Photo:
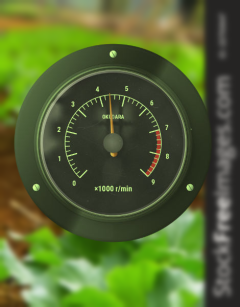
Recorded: 4400 (rpm)
